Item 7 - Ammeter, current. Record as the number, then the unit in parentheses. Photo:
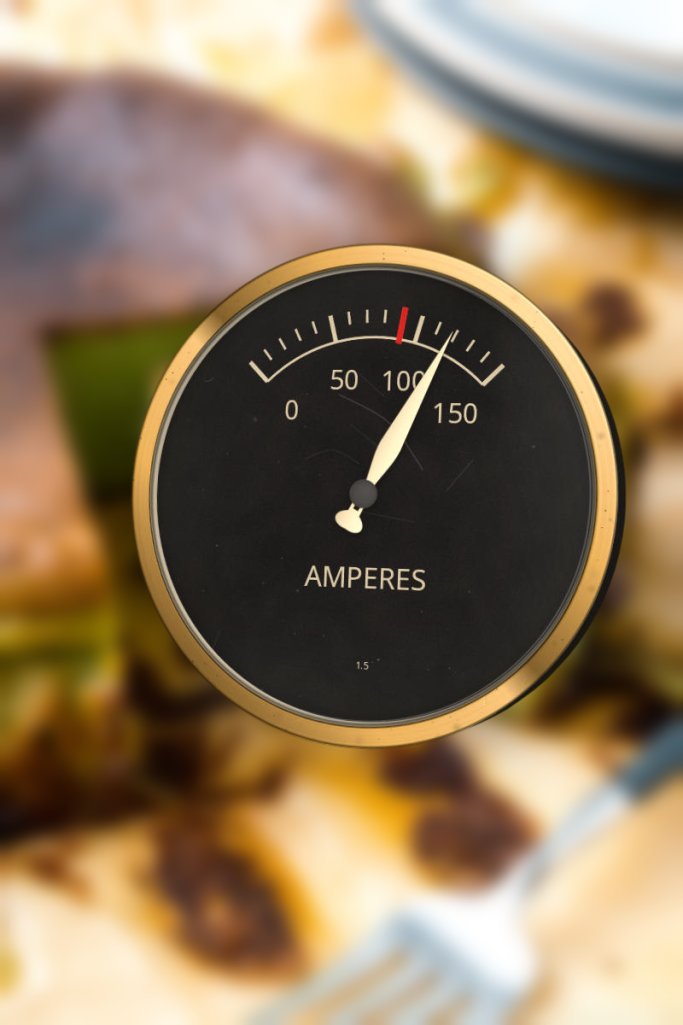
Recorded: 120 (A)
